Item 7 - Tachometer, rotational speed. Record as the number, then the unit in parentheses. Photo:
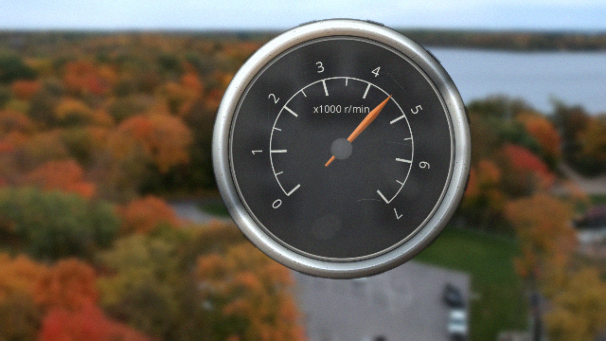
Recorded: 4500 (rpm)
